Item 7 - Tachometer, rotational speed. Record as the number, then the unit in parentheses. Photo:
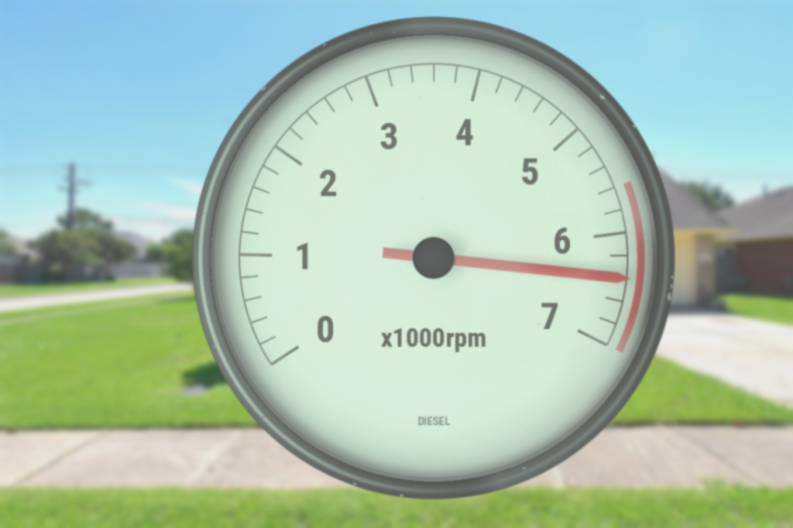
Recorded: 6400 (rpm)
